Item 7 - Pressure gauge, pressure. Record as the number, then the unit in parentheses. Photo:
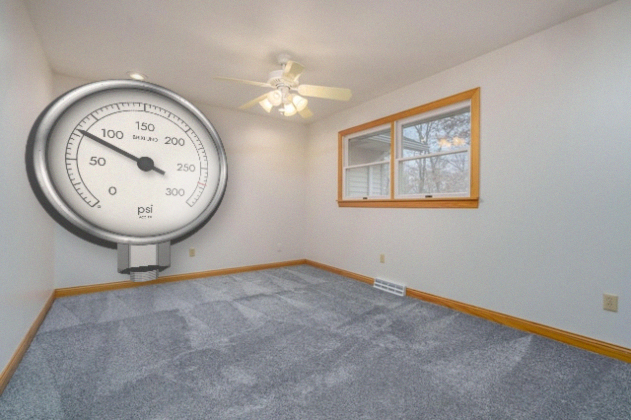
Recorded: 80 (psi)
